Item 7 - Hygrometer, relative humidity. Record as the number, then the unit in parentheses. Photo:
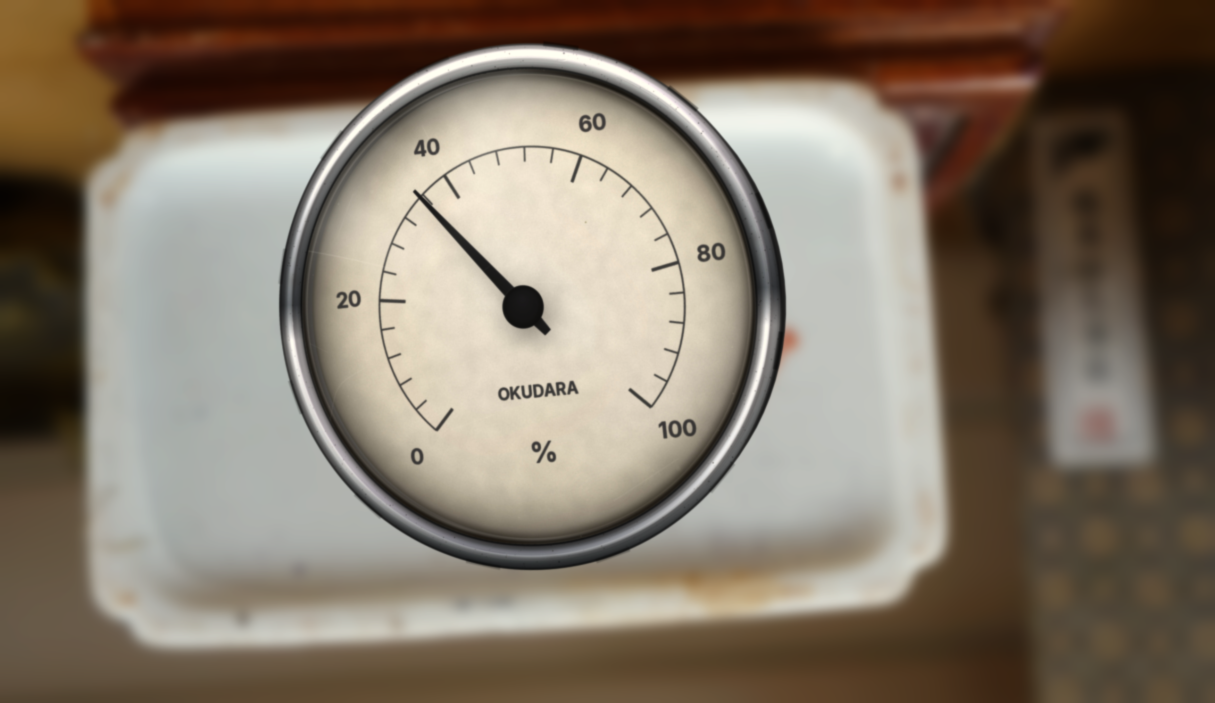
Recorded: 36 (%)
